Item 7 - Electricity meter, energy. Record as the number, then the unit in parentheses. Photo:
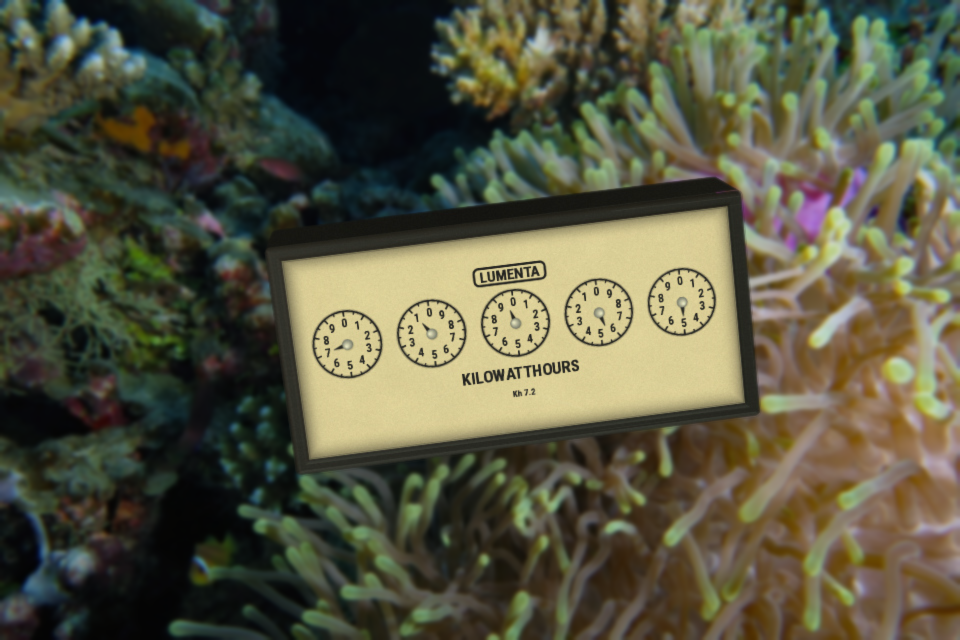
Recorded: 70955 (kWh)
